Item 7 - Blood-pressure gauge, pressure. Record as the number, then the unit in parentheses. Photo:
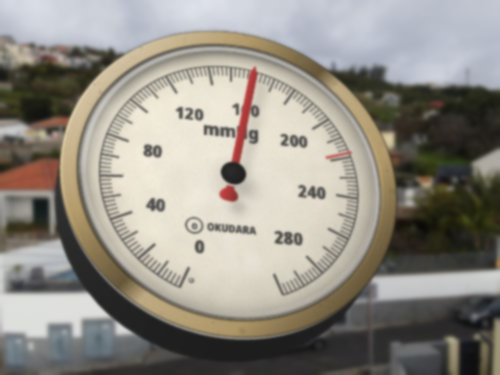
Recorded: 160 (mmHg)
